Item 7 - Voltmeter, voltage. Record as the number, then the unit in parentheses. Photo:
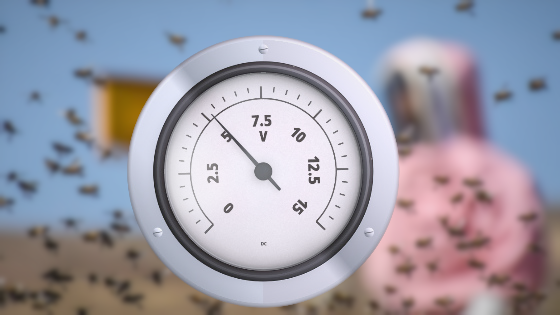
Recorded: 5.25 (V)
